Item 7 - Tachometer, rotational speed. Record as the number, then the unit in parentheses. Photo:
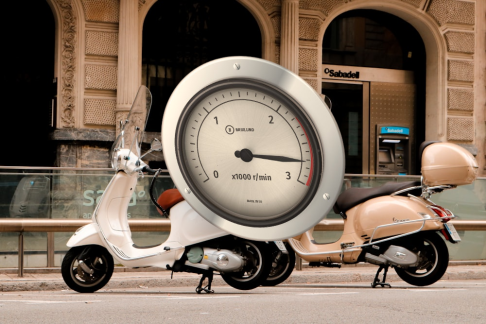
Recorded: 2700 (rpm)
